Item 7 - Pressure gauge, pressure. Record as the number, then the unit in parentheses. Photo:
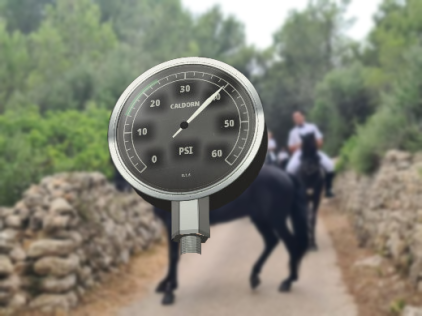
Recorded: 40 (psi)
